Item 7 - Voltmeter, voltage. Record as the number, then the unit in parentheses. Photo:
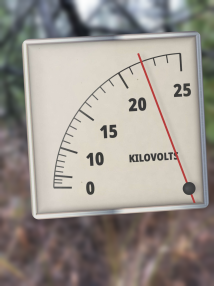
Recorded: 22 (kV)
